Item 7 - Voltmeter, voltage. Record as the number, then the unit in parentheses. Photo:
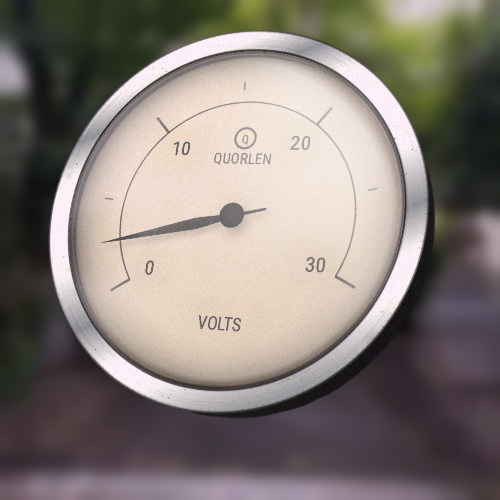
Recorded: 2.5 (V)
